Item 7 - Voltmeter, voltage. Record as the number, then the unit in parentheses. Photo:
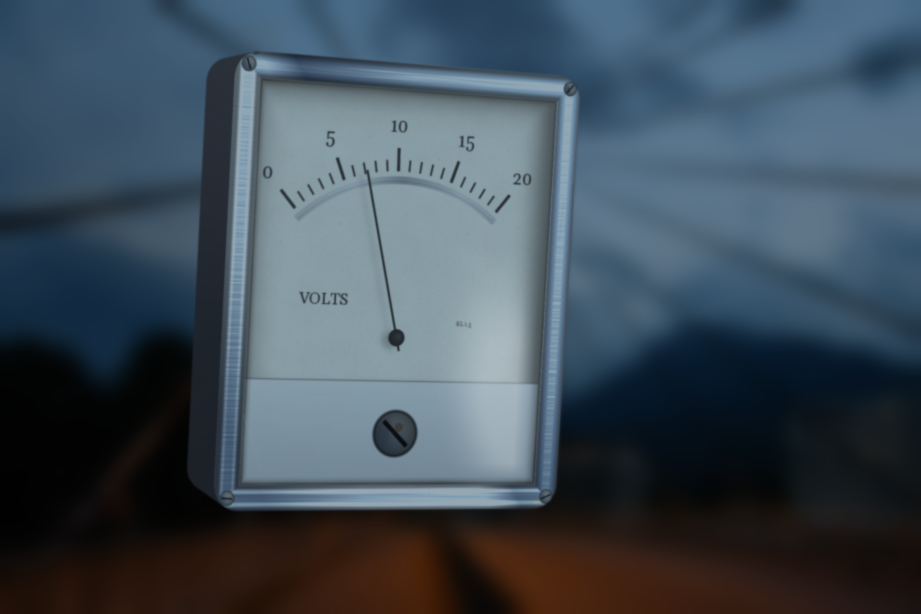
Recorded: 7 (V)
